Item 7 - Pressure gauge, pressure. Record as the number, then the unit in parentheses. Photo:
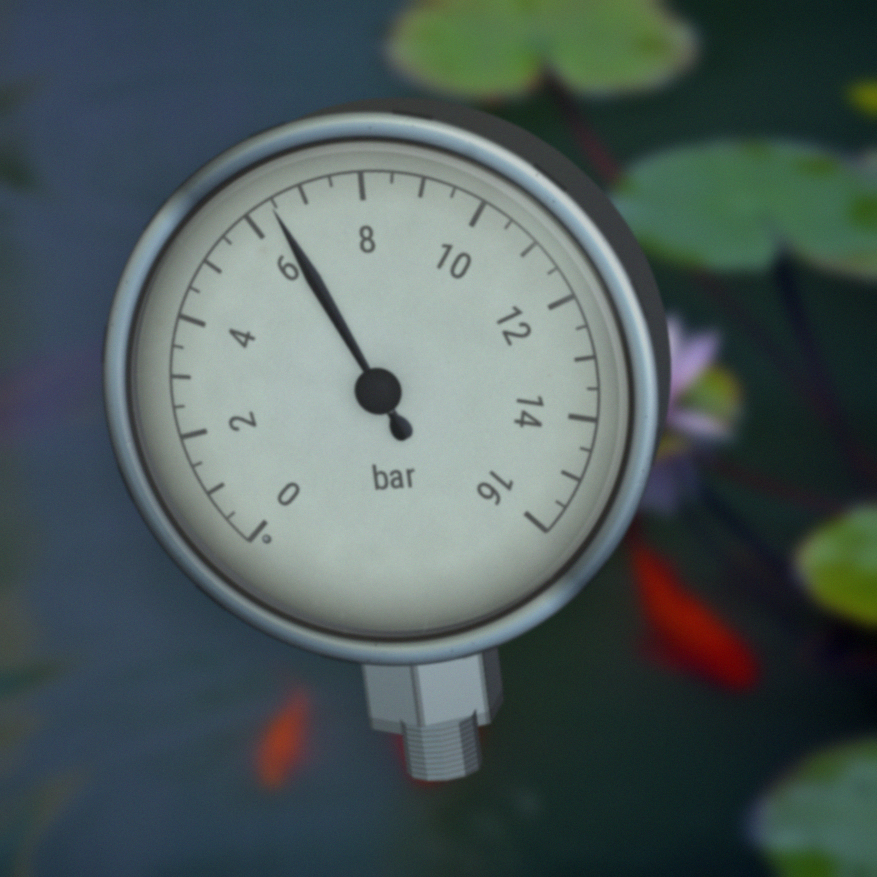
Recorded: 6.5 (bar)
